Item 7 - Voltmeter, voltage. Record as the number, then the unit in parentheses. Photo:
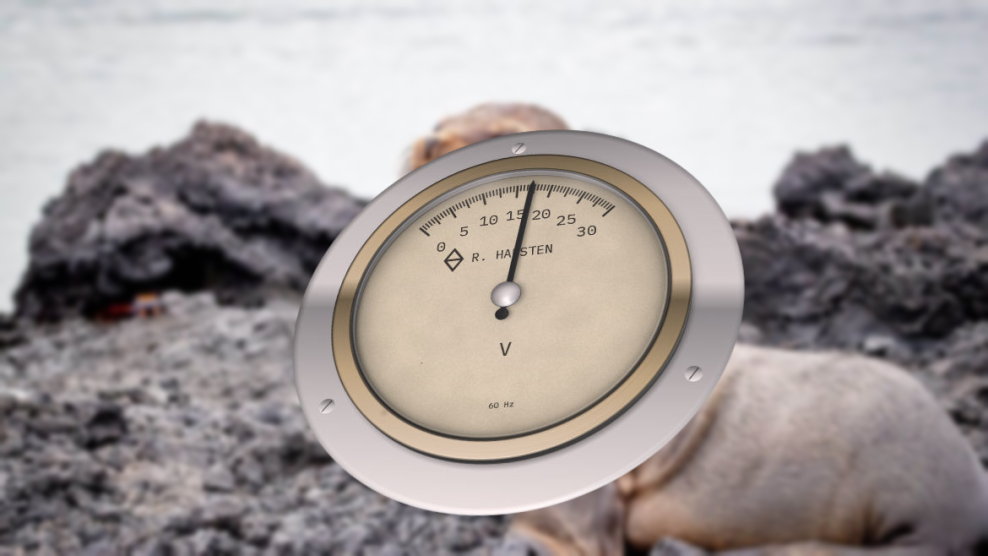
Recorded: 17.5 (V)
